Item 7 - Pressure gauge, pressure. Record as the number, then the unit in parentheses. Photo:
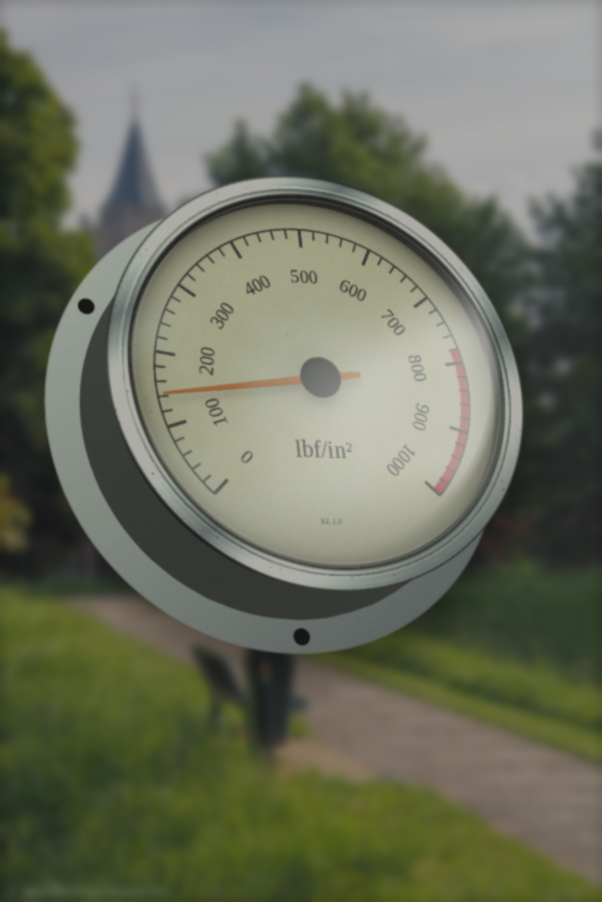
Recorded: 140 (psi)
